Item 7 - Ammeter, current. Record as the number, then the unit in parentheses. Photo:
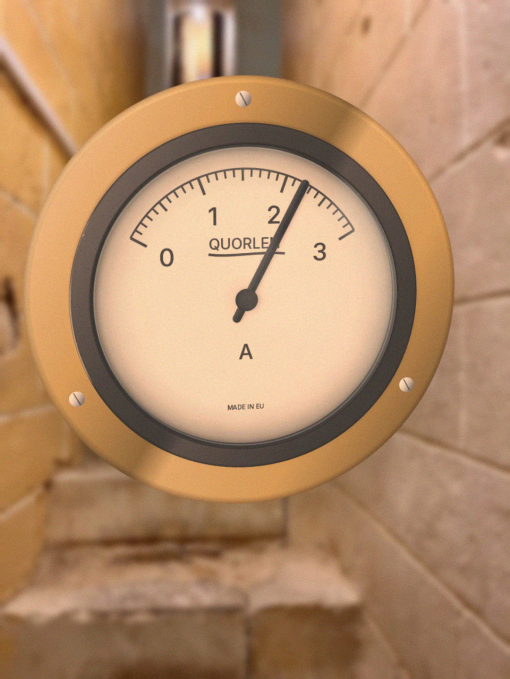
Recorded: 2.2 (A)
